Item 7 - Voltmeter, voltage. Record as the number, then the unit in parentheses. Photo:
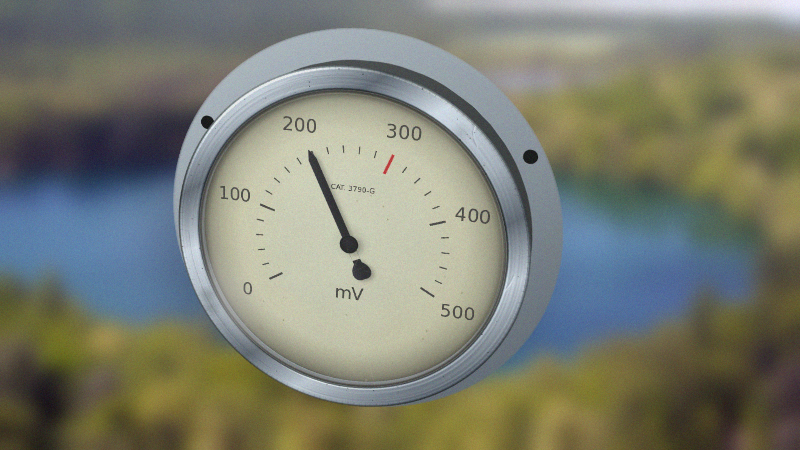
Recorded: 200 (mV)
